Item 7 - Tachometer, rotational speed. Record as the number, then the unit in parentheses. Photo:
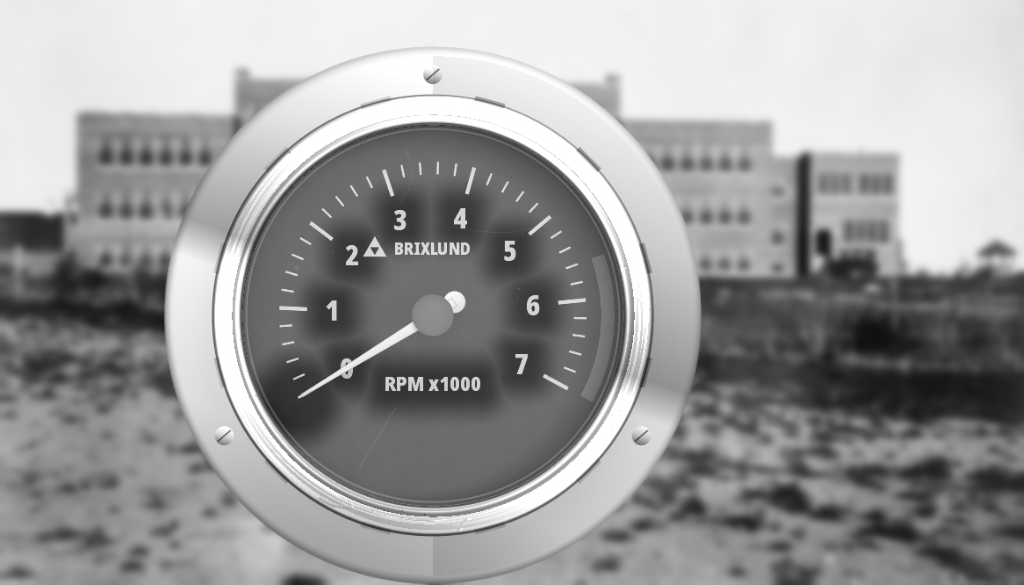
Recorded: 0 (rpm)
